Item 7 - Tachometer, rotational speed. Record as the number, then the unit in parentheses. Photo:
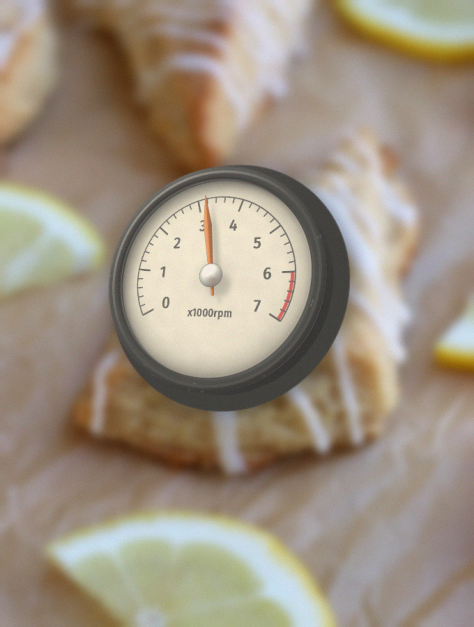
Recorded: 3200 (rpm)
